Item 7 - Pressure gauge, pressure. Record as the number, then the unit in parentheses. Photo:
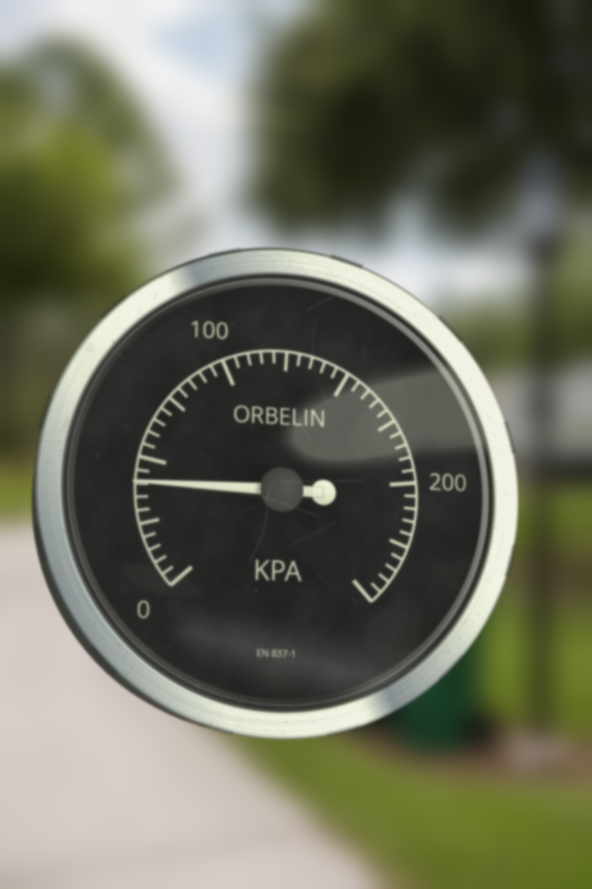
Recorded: 40 (kPa)
